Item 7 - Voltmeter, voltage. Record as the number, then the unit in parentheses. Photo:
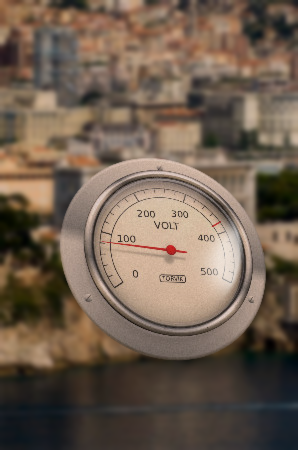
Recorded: 80 (V)
